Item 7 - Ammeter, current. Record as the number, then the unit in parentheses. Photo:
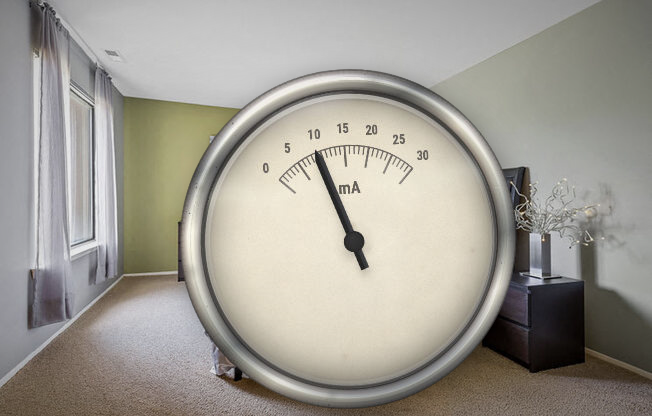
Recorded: 9 (mA)
